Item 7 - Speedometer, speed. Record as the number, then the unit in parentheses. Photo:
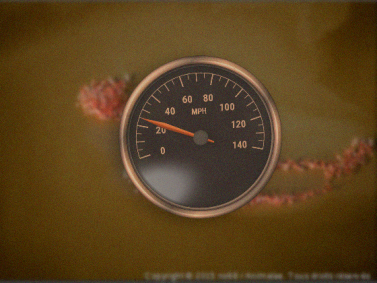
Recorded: 25 (mph)
